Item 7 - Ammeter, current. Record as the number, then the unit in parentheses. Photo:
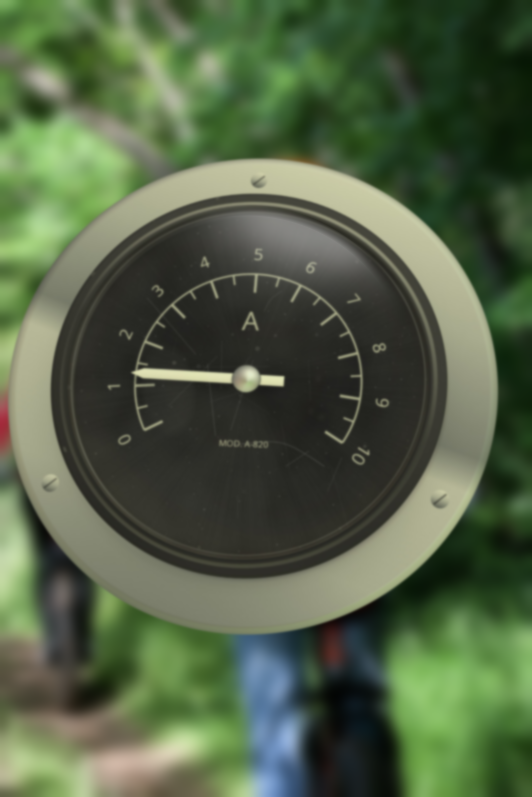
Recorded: 1.25 (A)
